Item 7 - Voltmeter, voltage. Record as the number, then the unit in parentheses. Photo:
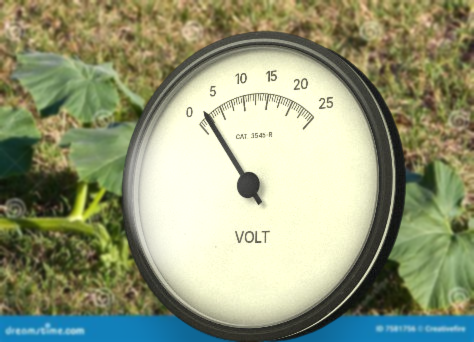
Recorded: 2.5 (V)
